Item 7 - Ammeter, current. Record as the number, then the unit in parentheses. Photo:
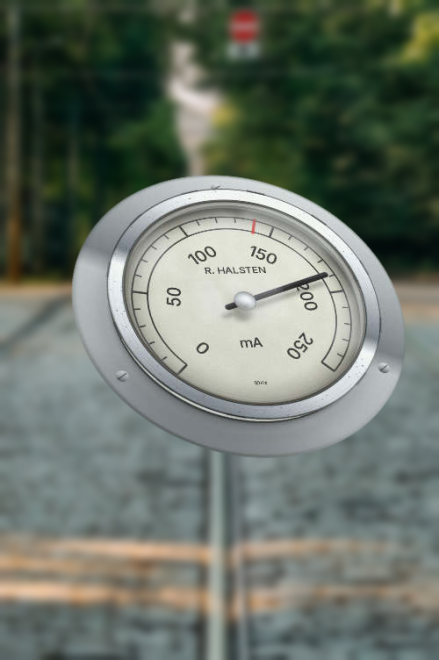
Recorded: 190 (mA)
